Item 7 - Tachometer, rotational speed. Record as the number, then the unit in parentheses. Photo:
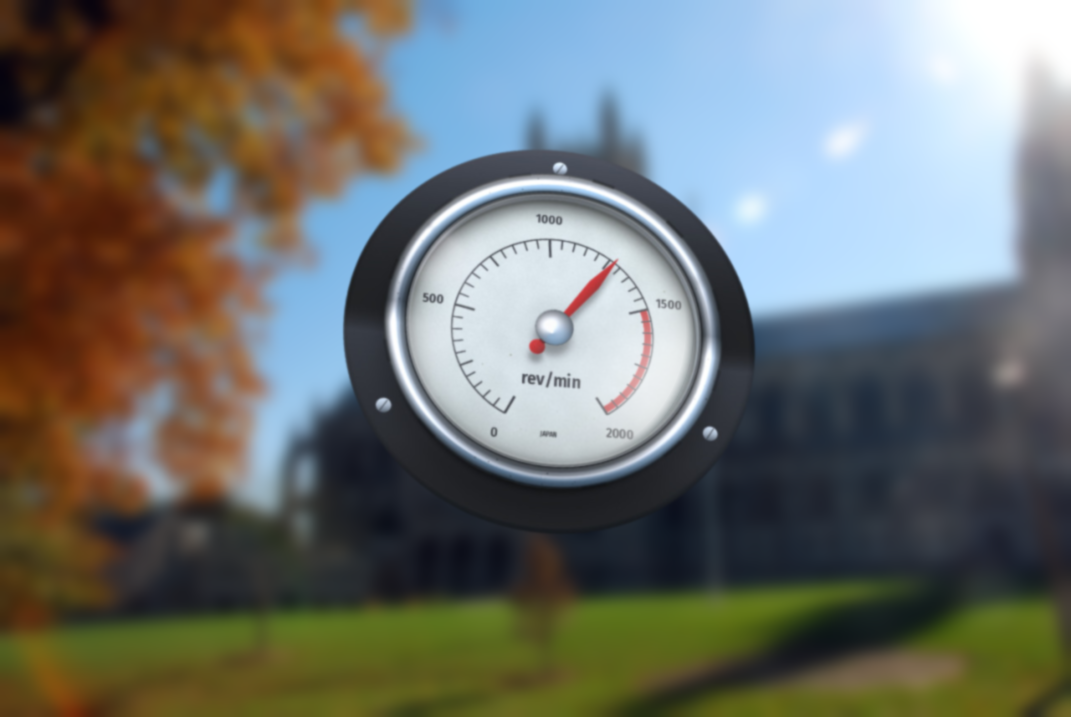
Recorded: 1275 (rpm)
